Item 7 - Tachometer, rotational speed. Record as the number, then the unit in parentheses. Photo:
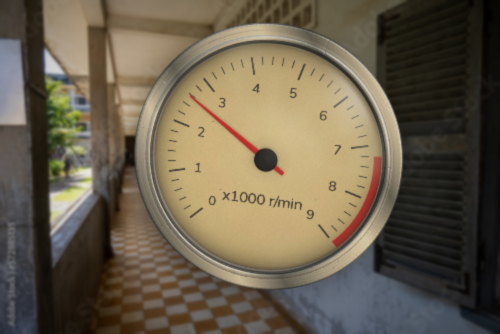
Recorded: 2600 (rpm)
